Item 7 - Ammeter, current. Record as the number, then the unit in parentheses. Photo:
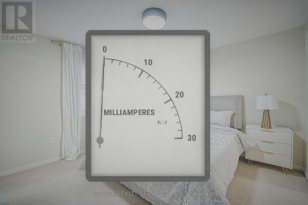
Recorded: 0 (mA)
